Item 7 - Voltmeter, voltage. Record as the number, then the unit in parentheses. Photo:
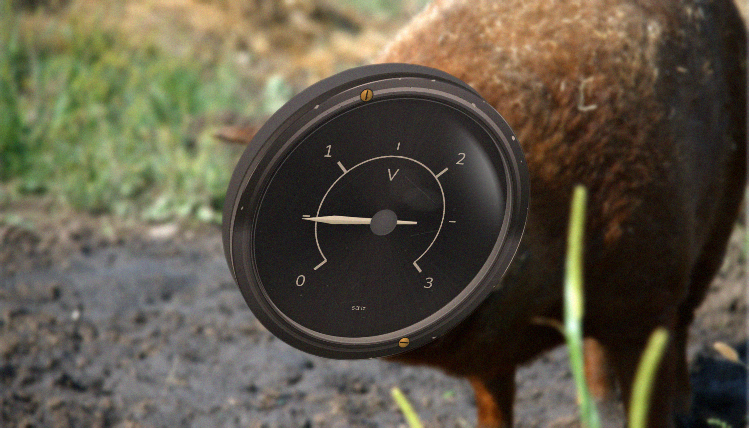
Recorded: 0.5 (V)
